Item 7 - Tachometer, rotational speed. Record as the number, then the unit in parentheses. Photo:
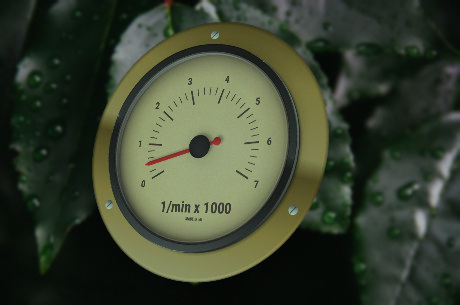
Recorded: 400 (rpm)
